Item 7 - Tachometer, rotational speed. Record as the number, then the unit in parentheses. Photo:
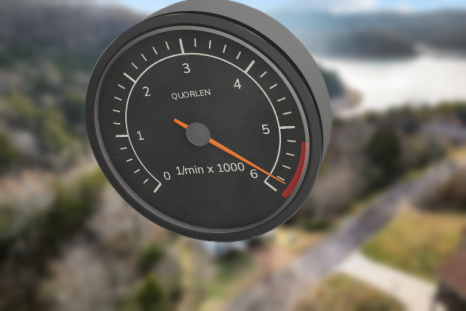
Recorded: 5800 (rpm)
